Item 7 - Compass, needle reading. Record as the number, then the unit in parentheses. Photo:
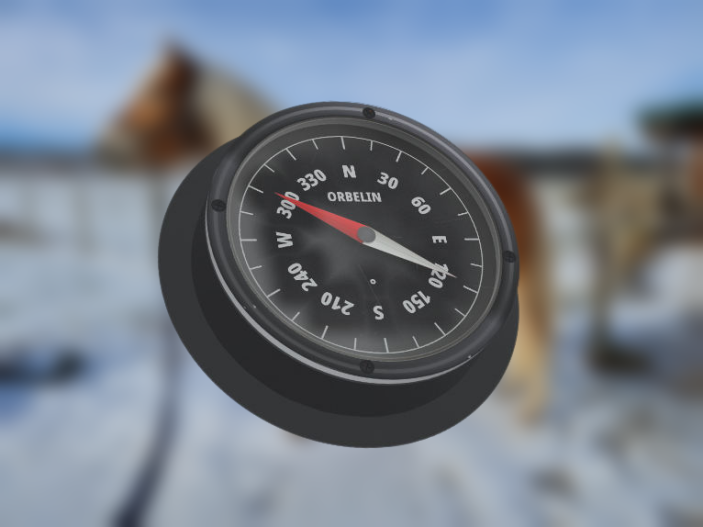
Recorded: 300 (°)
